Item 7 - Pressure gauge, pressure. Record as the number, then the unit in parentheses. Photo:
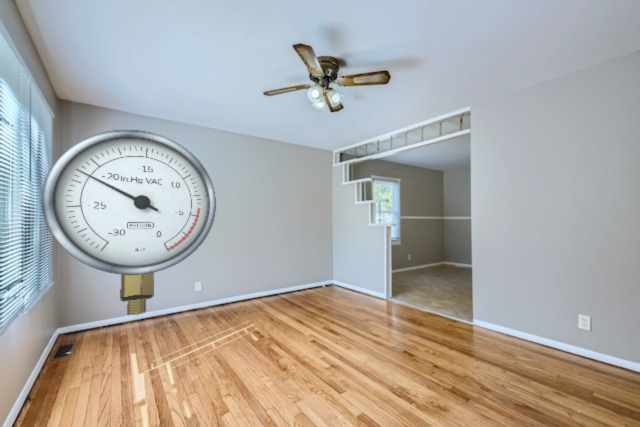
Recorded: -21.5 (inHg)
